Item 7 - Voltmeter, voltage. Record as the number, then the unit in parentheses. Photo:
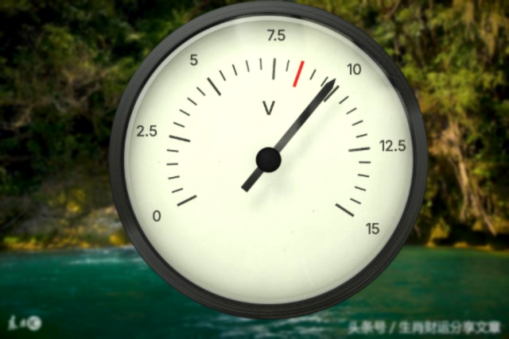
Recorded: 9.75 (V)
